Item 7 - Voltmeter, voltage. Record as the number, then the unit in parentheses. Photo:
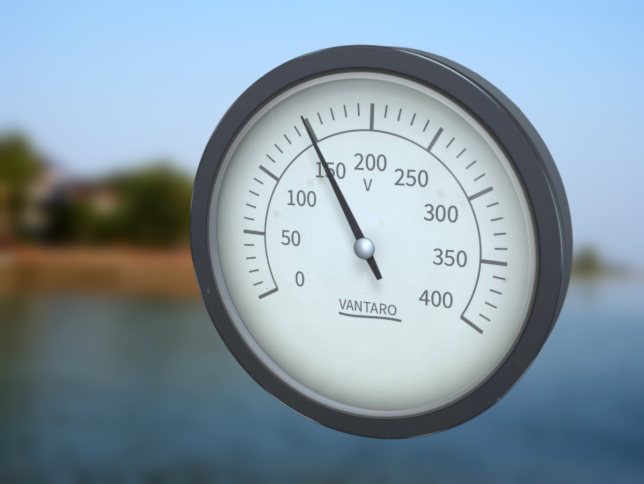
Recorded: 150 (V)
